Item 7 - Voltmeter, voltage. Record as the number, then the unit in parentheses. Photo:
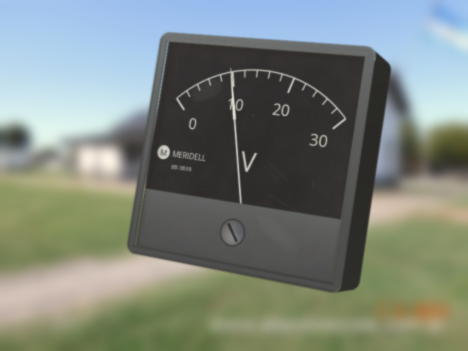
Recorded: 10 (V)
